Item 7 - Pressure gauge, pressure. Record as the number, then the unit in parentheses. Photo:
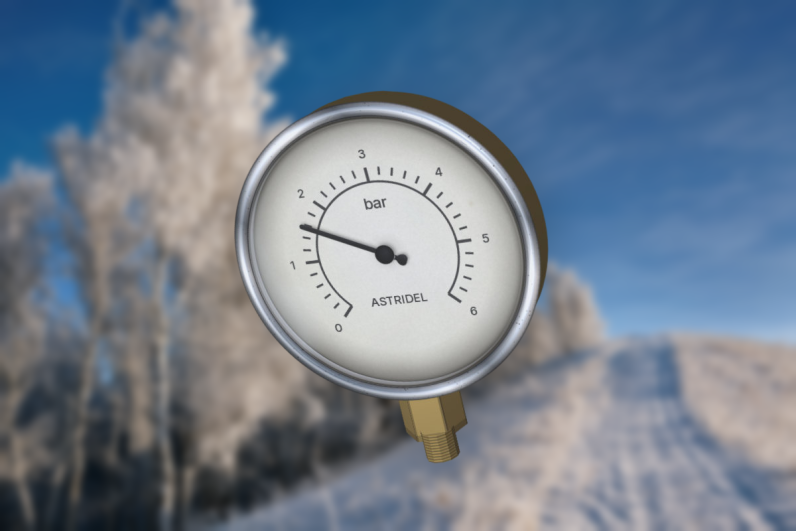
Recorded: 1.6 (bar)
